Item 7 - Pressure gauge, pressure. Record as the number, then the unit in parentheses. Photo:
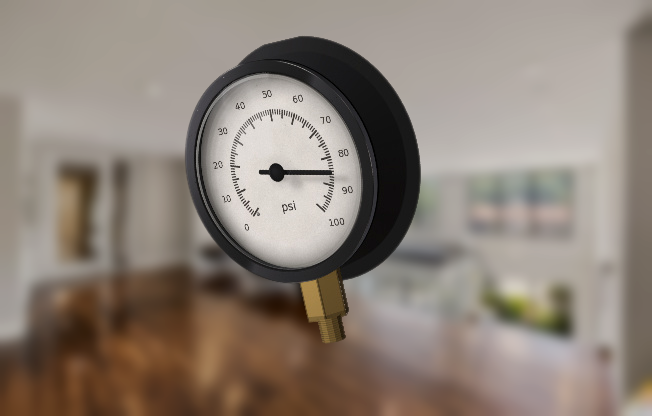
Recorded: 85 (psi)
